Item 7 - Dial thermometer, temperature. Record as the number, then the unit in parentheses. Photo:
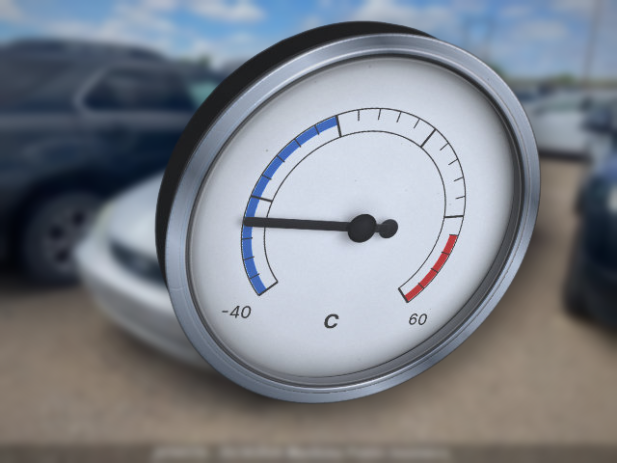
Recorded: -24 (°C)
